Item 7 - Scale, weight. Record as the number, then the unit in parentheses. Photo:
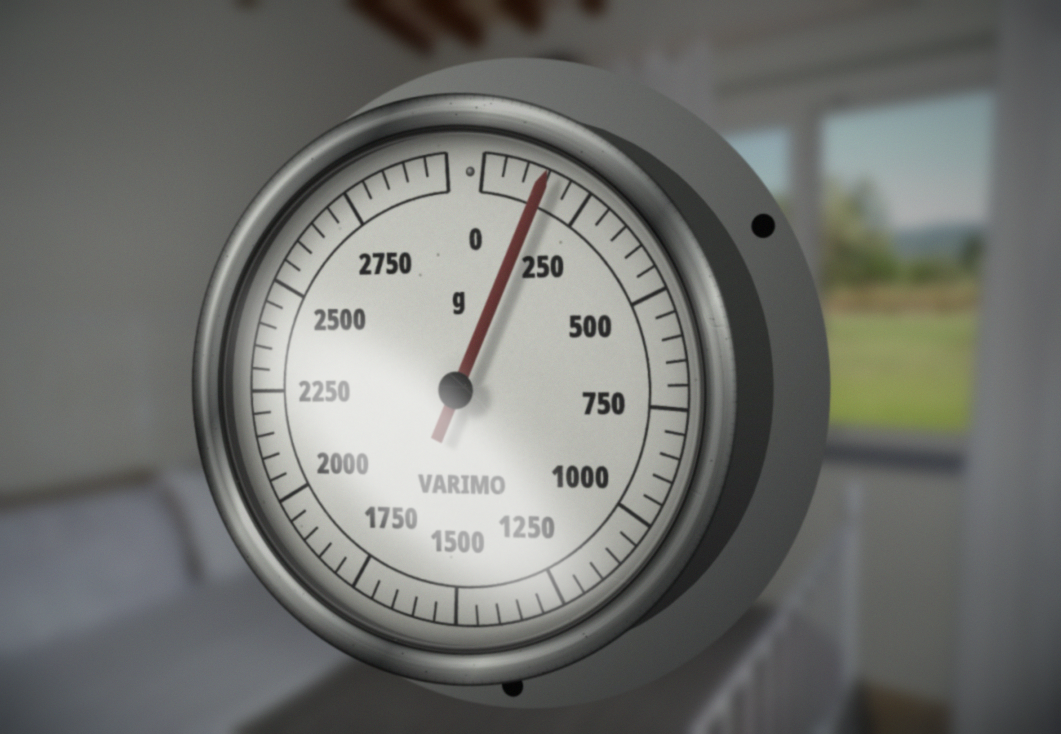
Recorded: 150 (g)
